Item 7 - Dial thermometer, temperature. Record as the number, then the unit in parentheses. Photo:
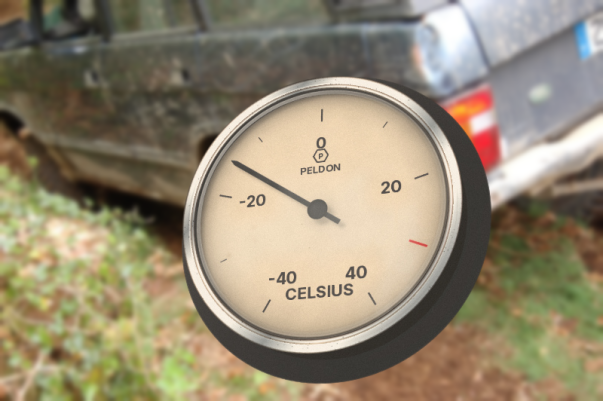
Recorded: -15 (°C)
